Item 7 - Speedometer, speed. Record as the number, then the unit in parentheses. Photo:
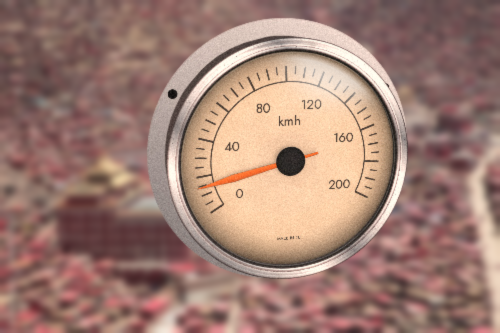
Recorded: 15 (km/h)
